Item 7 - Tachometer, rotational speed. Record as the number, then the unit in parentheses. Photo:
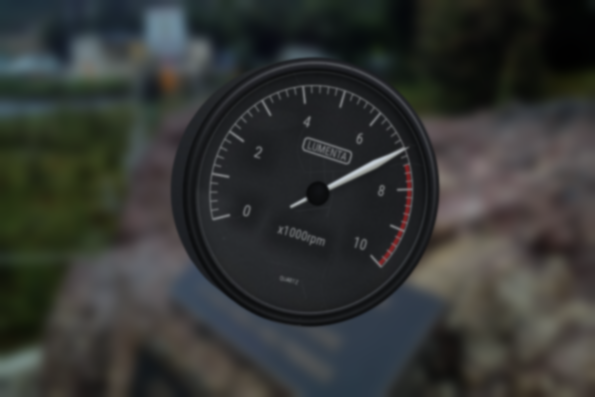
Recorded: 7000 (rpm)
